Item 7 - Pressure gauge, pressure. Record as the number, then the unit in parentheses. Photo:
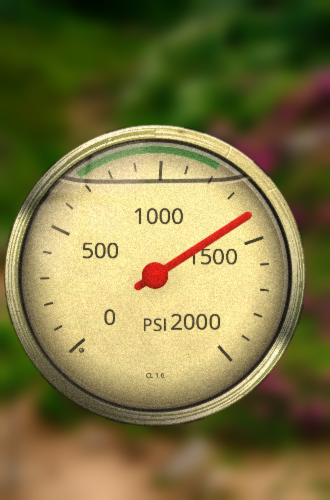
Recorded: 1400 (psi)
